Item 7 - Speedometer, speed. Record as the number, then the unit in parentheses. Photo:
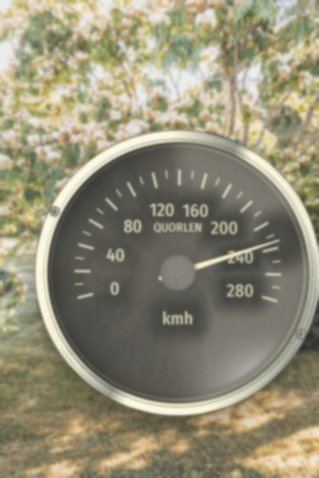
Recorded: 235 (km/h)
